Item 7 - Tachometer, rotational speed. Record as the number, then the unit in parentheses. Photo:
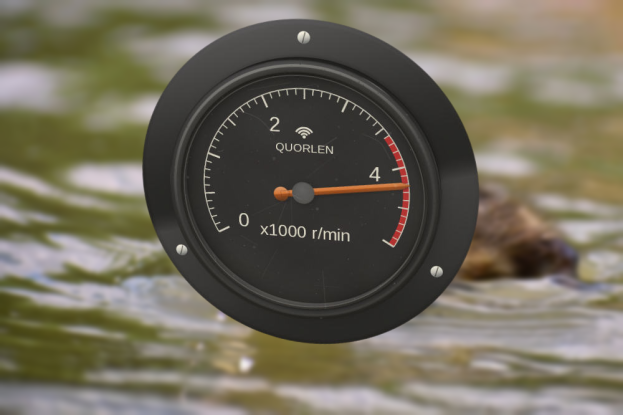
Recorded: 4200 (rpm)
